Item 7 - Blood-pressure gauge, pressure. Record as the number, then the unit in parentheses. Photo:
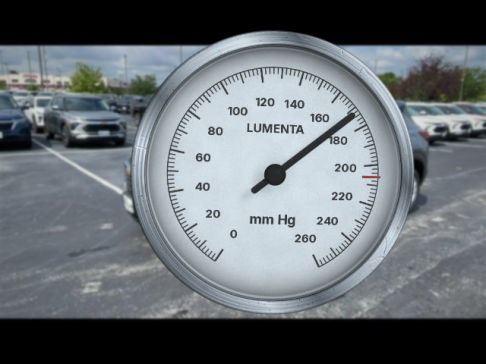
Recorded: 172 (mmHg)
